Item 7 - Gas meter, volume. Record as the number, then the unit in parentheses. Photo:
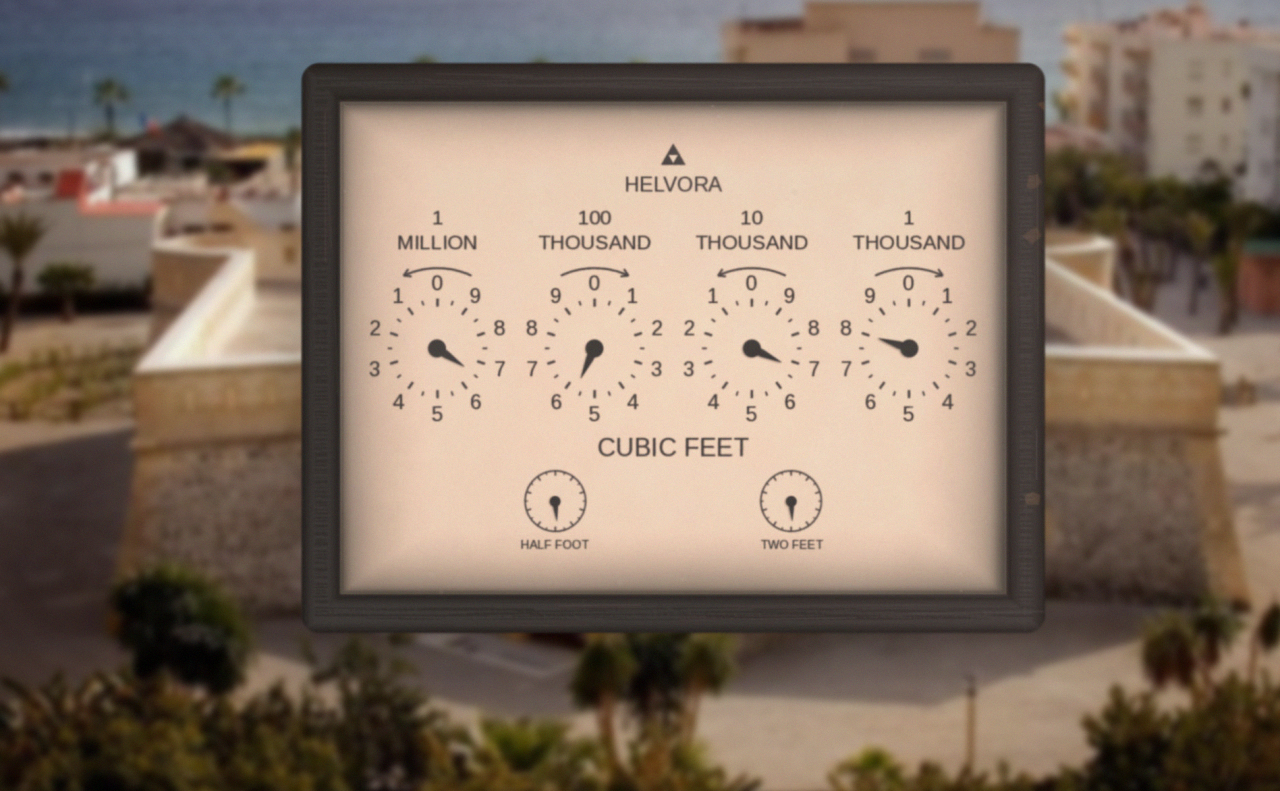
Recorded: 656800 (ft³)
